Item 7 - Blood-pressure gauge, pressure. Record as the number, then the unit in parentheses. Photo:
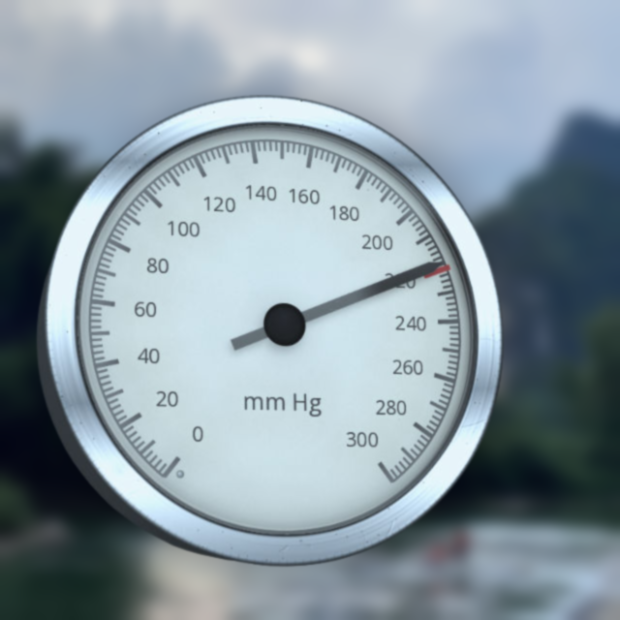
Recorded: 220 (mmHg)
